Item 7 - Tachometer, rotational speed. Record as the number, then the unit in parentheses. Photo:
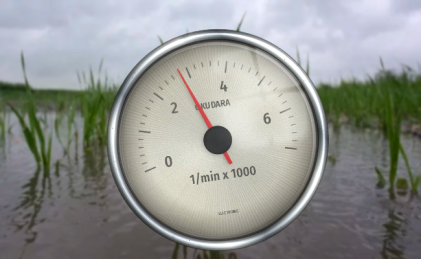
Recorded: 2800 (rpm)
